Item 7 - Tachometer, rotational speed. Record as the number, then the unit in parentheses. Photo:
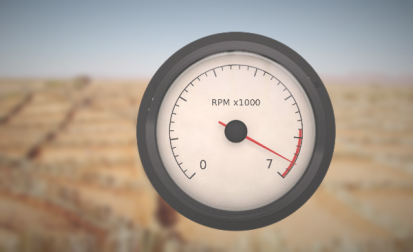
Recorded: 6600 (rpm)
